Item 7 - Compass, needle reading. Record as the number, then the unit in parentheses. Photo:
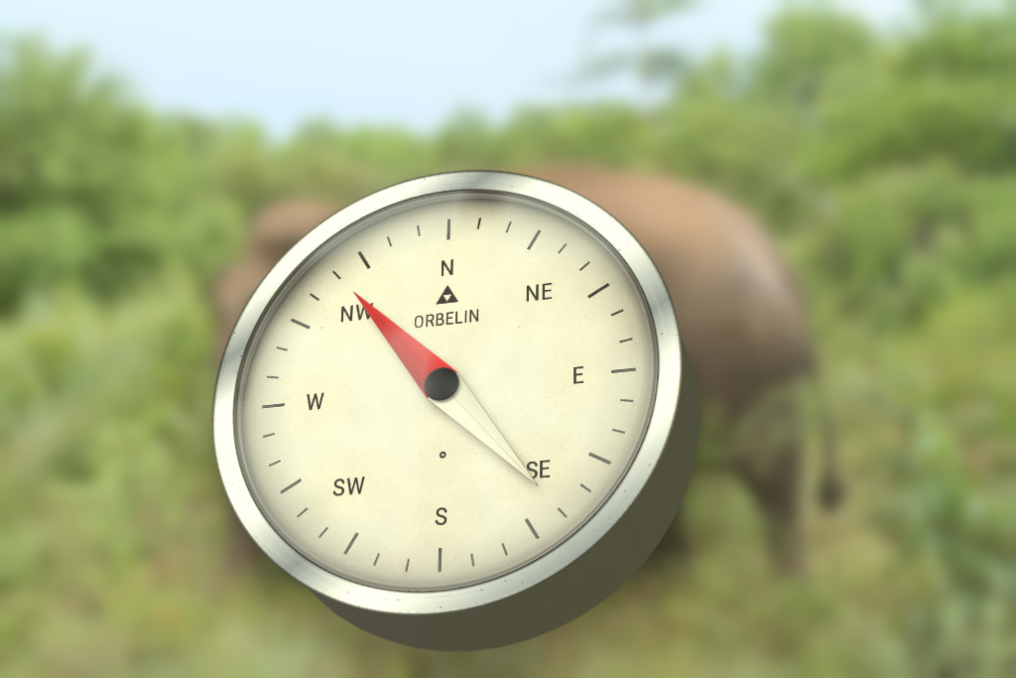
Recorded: 320 (°)
